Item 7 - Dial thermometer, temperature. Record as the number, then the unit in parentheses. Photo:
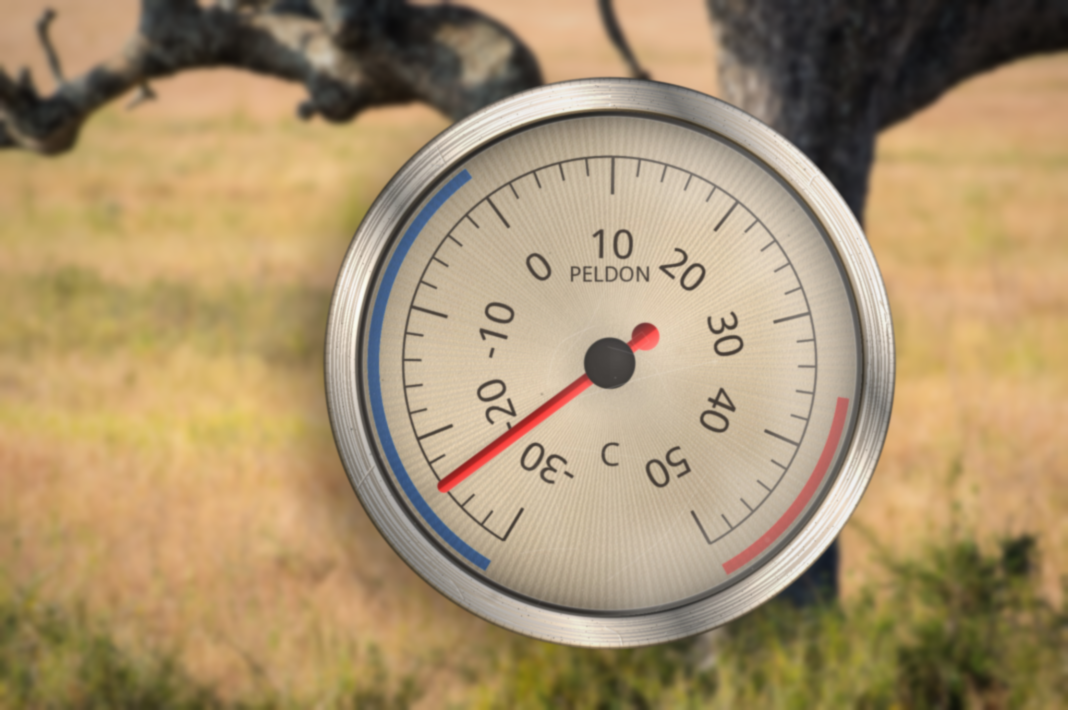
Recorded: -24 (°C)
